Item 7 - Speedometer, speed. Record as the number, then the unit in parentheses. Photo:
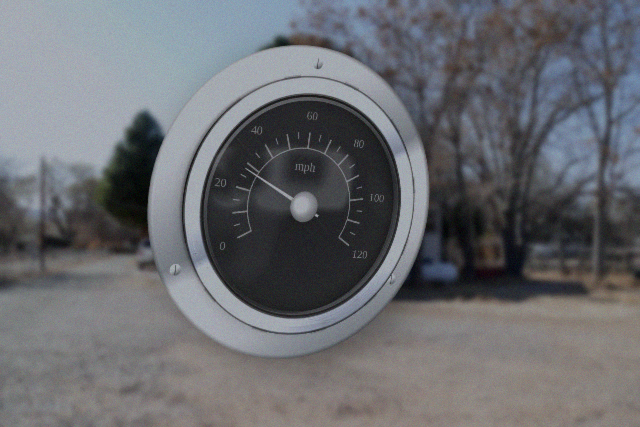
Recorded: 27.5 (mph)
